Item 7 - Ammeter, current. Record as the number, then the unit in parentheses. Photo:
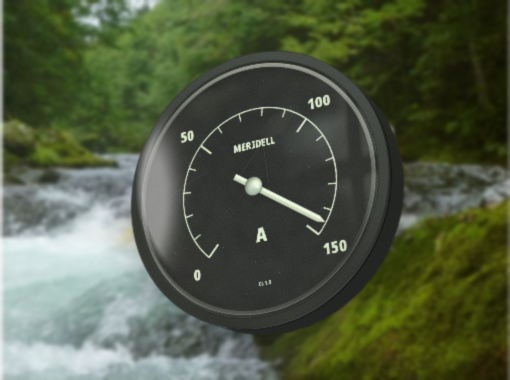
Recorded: 145 (A)
